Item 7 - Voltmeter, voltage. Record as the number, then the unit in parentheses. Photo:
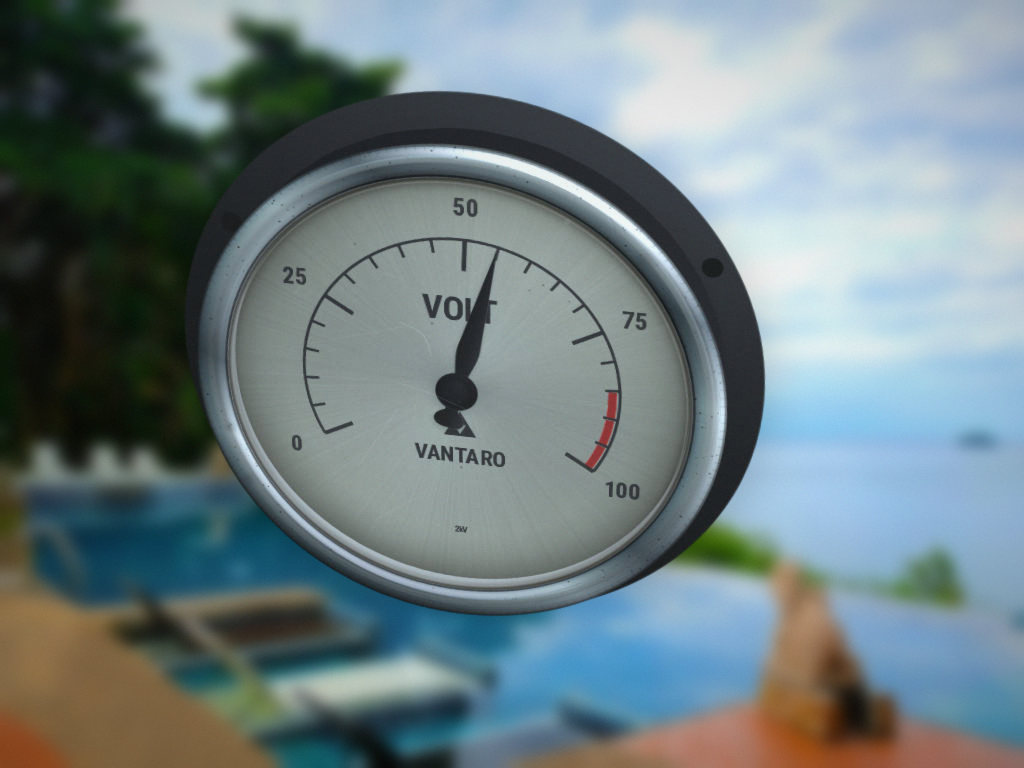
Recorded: 55 (V)
